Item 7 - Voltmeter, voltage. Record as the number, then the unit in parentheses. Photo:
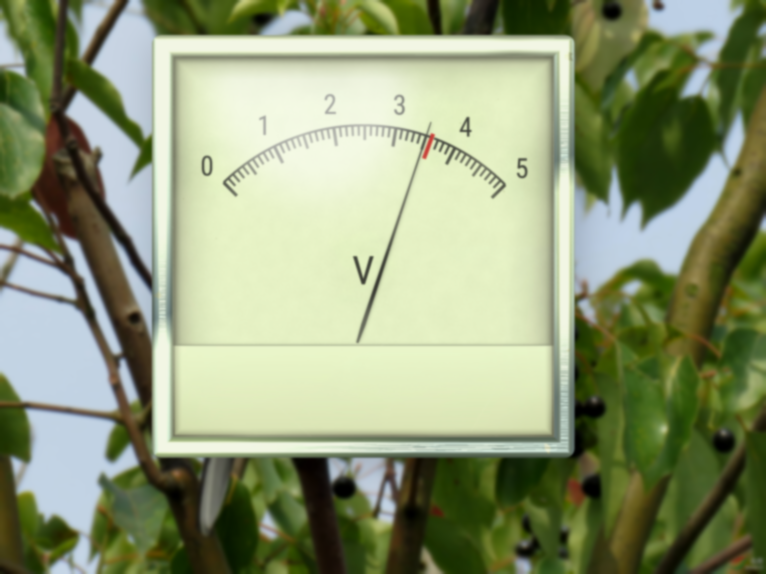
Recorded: 3.5 (V)
